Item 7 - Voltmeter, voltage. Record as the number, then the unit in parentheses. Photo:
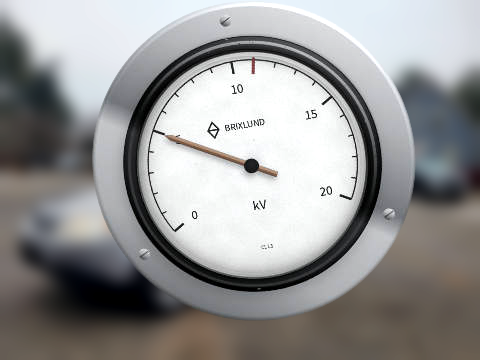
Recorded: 5 (kV)
